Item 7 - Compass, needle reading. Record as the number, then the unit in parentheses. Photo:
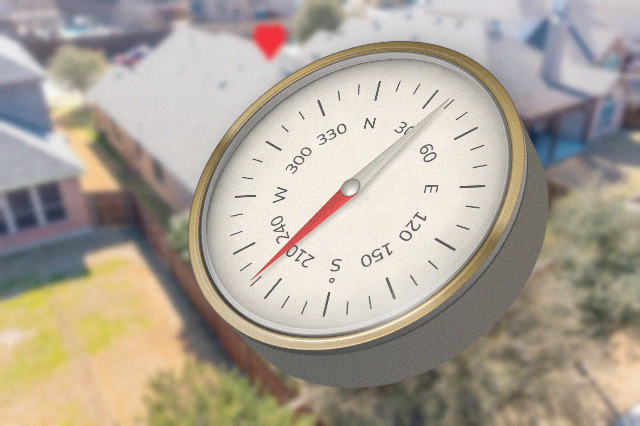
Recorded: 220 (°)
